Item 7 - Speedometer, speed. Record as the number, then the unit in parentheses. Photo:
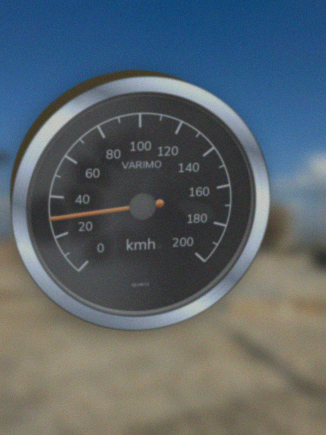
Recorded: 30 (km/h)
